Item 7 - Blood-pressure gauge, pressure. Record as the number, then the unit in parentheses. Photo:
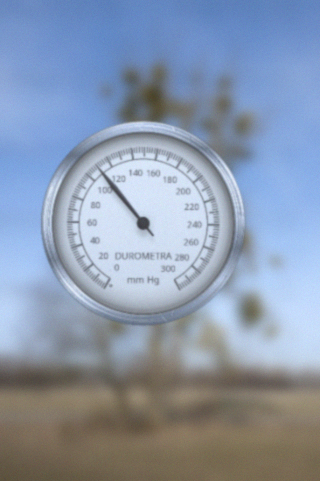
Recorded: 110 (mmHg)
